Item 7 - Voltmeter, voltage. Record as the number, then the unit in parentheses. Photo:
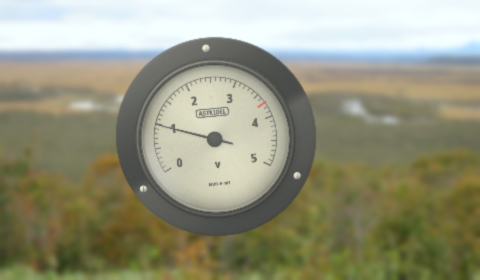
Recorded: 1 (V)
